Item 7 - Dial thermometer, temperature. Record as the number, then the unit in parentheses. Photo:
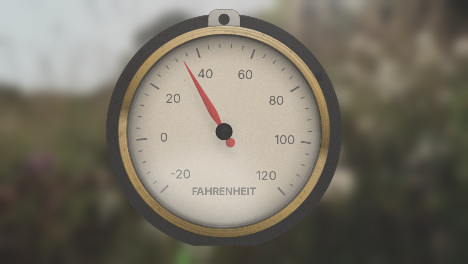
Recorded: 34 (°F)
